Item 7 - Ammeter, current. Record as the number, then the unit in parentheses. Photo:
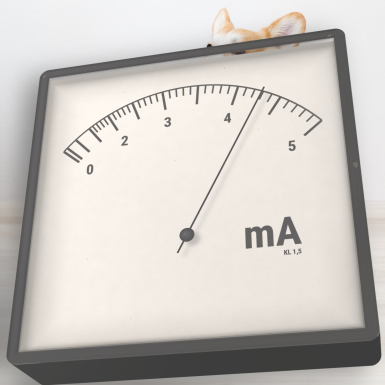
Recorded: 4.3 (mA)
